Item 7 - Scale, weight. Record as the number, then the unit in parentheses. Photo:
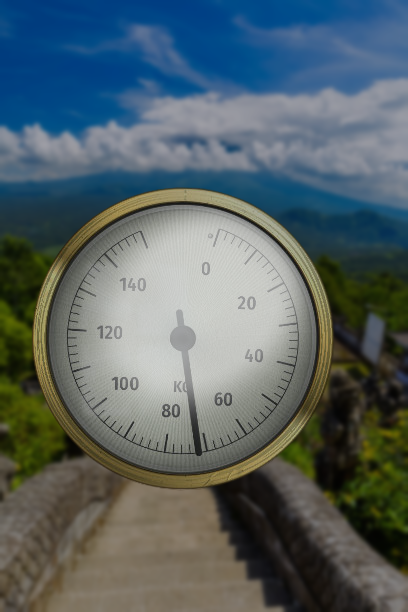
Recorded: 72 (kg)
